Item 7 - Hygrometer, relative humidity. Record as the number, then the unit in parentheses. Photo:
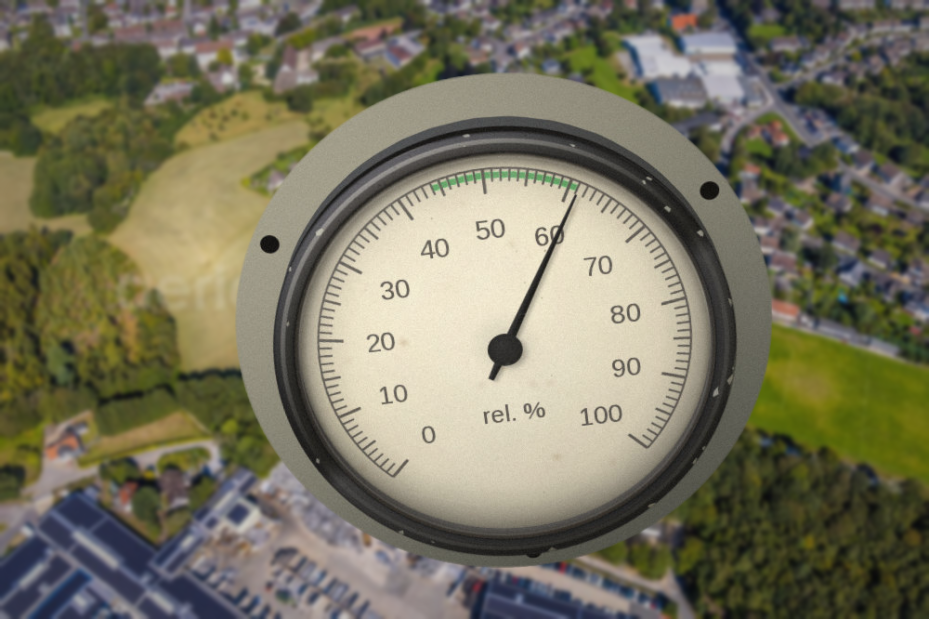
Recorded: 61 (%)
